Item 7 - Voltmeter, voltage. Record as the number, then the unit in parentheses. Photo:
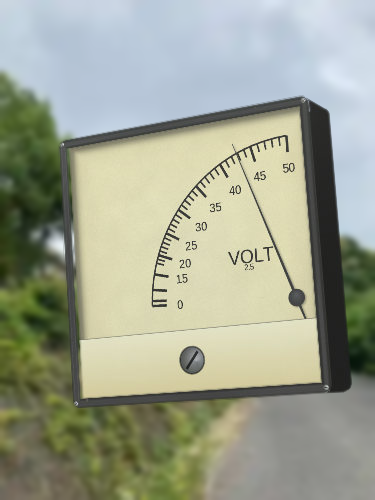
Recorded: 43 (V)
